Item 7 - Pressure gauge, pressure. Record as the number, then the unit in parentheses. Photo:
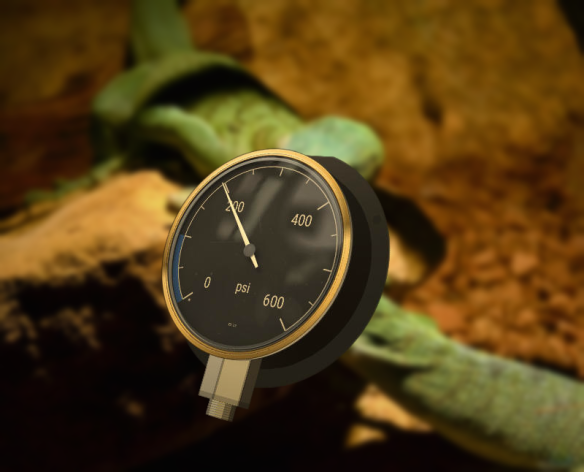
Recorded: 200 (psi)
